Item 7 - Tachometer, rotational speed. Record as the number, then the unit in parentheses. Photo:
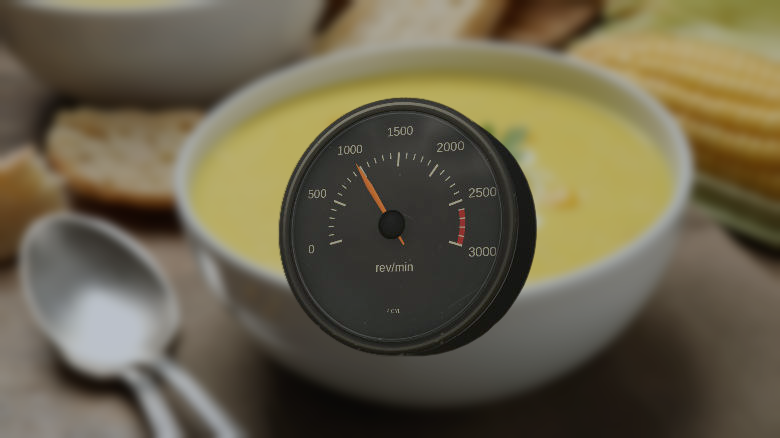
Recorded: 1000 (rpm)
